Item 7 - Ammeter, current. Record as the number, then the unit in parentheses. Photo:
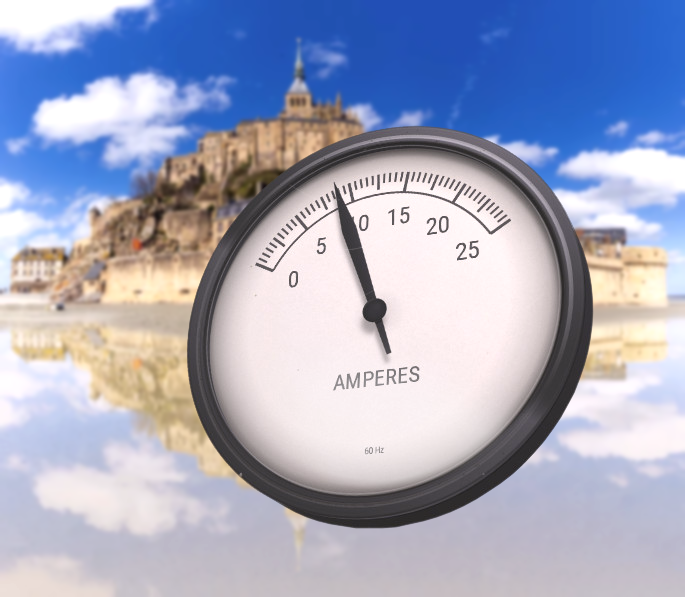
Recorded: 9 (A)
